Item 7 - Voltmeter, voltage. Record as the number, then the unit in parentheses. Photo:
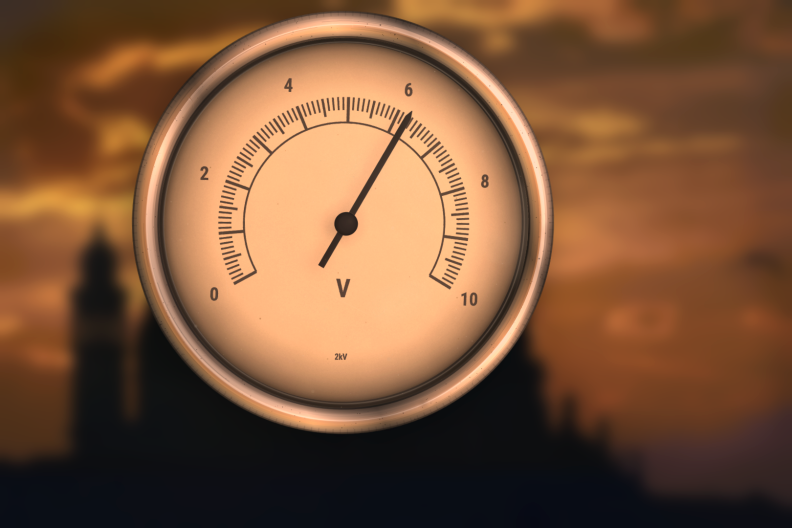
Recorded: 6.2 (V)
